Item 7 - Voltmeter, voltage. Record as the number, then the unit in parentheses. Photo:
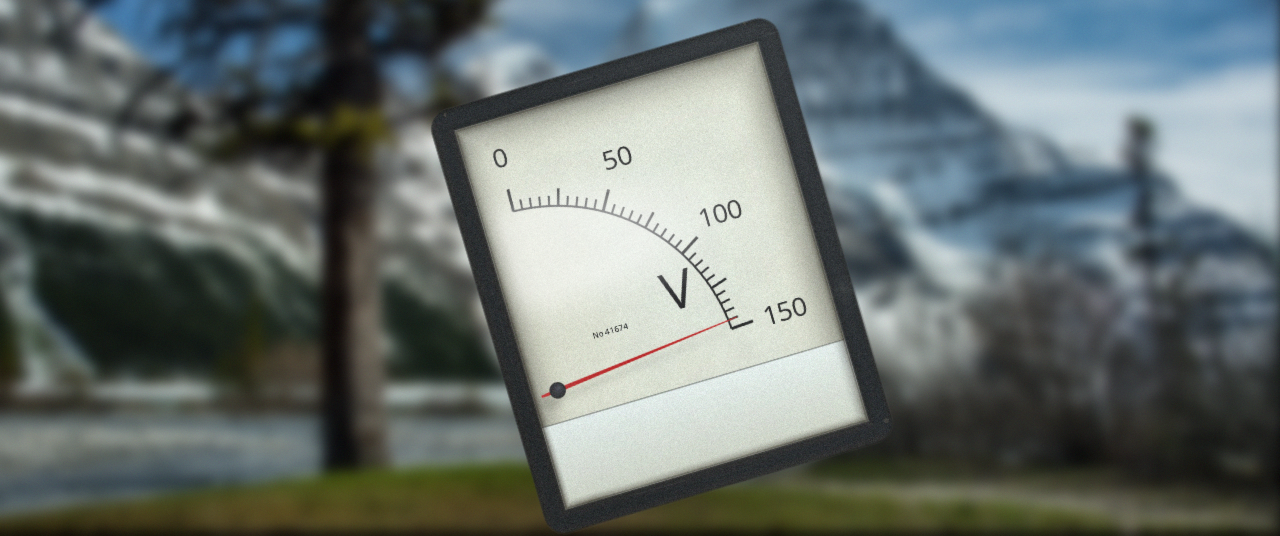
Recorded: 145 (V)
